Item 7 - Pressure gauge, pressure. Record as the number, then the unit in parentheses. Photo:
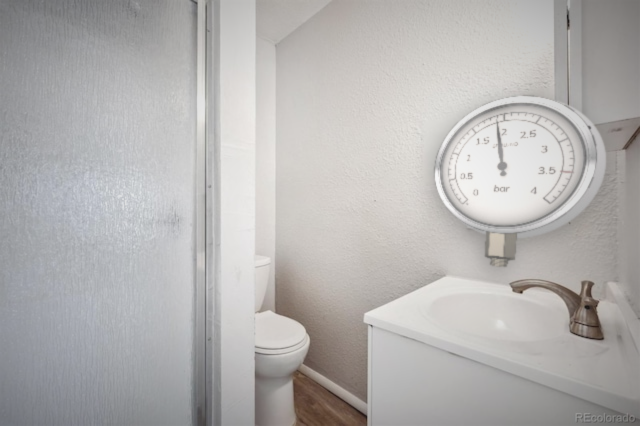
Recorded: 1.9 (bar)
